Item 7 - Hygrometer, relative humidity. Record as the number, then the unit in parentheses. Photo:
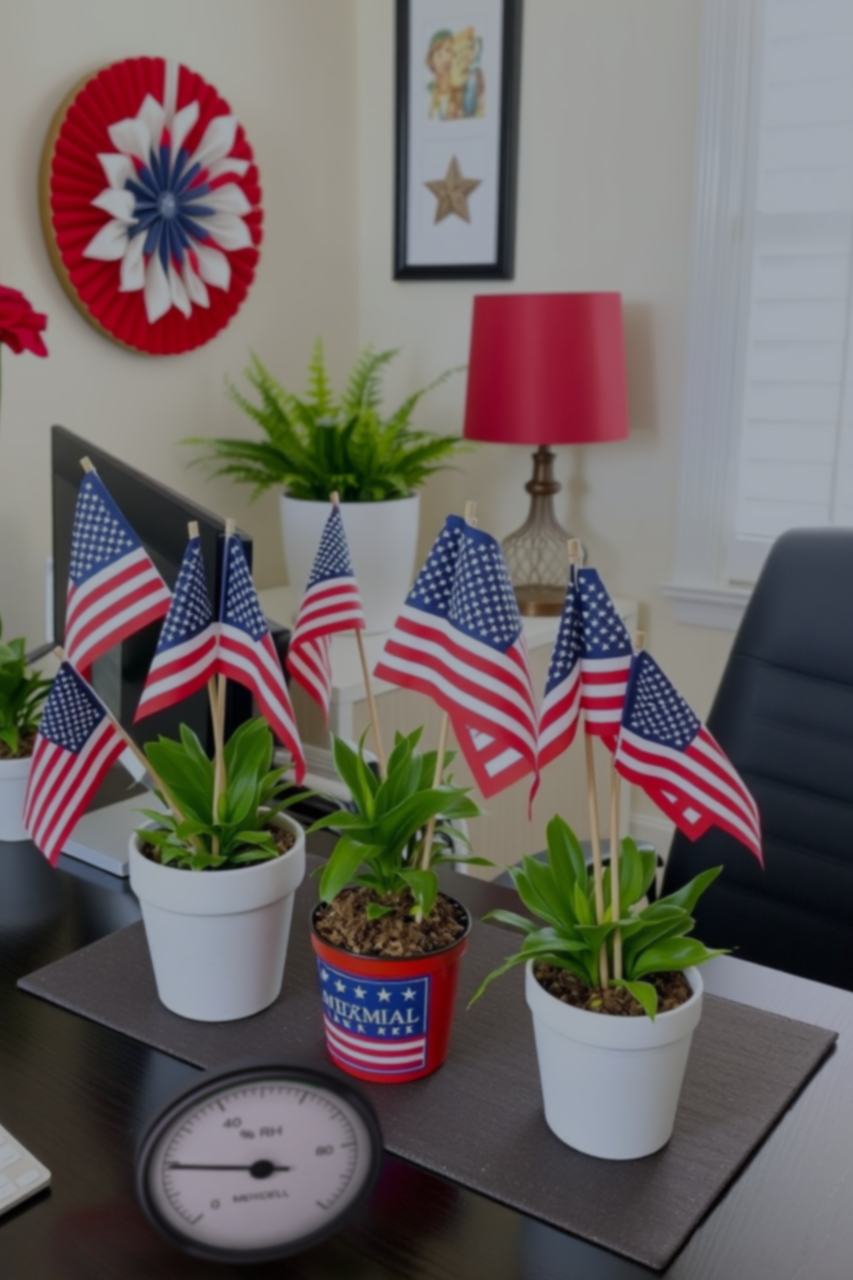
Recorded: 20 (%)
